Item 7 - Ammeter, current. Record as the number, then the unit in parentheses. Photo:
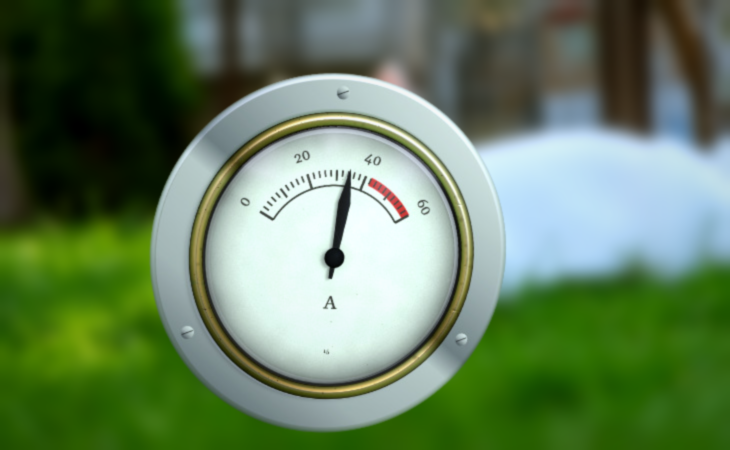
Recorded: 34 (A)
